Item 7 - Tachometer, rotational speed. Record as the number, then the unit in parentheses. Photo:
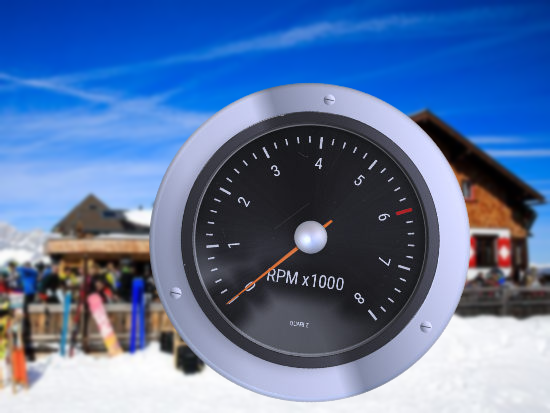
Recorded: 0 (rpm)
